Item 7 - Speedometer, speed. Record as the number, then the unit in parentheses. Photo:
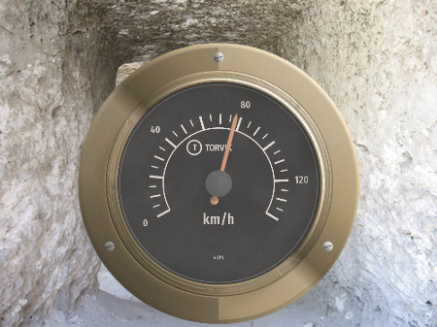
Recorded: 77.5 (km/h)
